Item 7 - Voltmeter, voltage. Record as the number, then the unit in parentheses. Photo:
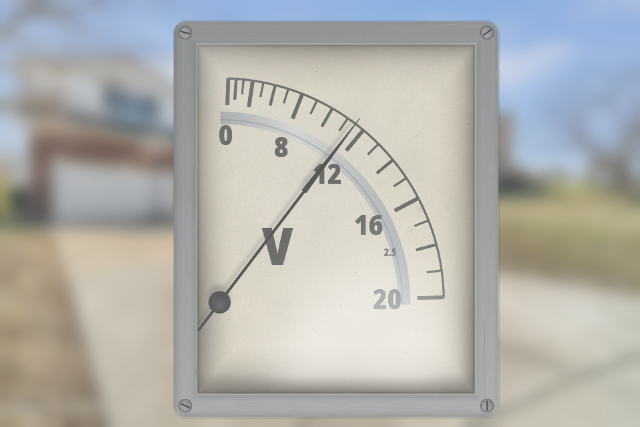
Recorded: 11.5 (V)
